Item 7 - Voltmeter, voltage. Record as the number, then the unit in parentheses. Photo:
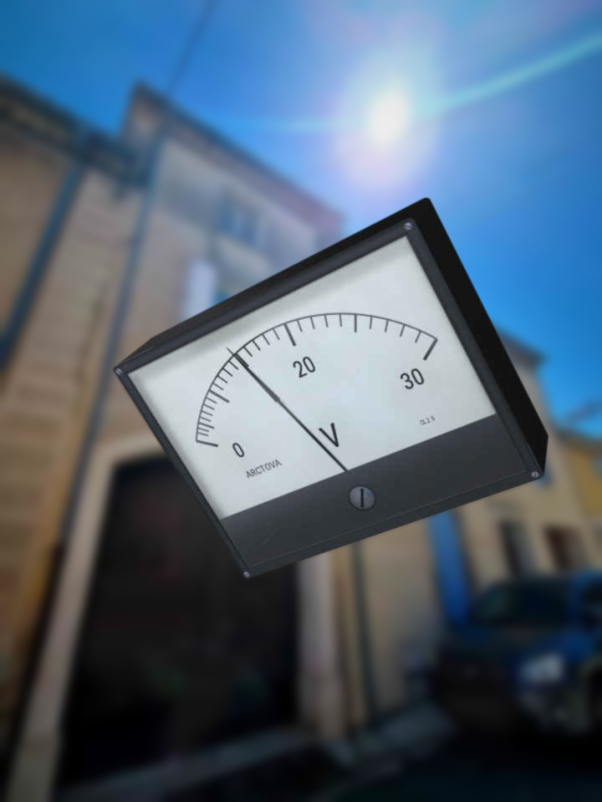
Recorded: 15 (V)
